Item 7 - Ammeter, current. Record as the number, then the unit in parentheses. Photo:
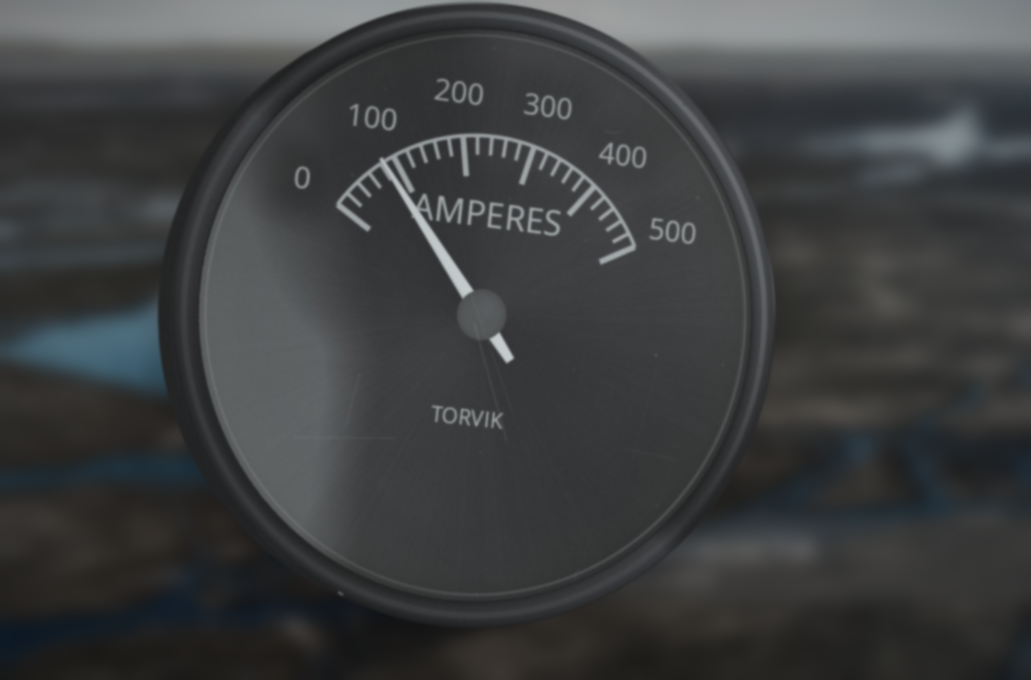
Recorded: 80 (A)
